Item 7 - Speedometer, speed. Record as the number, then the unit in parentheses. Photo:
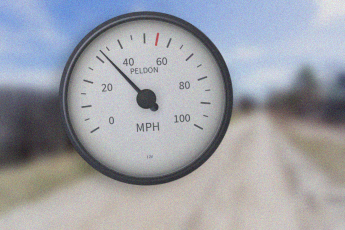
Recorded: 32.5 (mph)
